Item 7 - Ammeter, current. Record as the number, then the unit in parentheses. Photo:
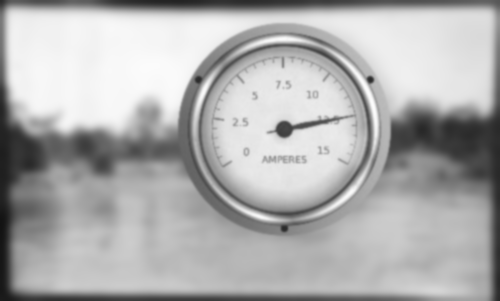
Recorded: 12.5 (A)
